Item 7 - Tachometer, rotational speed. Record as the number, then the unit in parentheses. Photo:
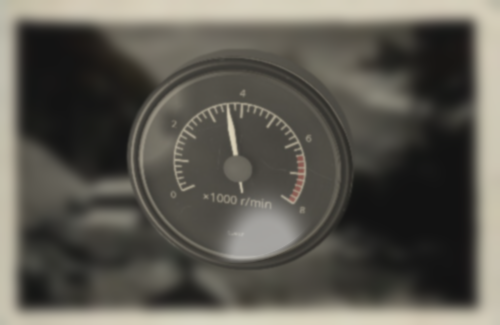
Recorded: 3600 (rpm)
